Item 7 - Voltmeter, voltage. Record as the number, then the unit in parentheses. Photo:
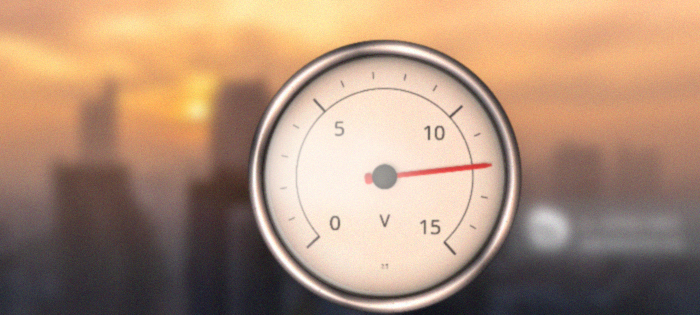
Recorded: 12 (V)
